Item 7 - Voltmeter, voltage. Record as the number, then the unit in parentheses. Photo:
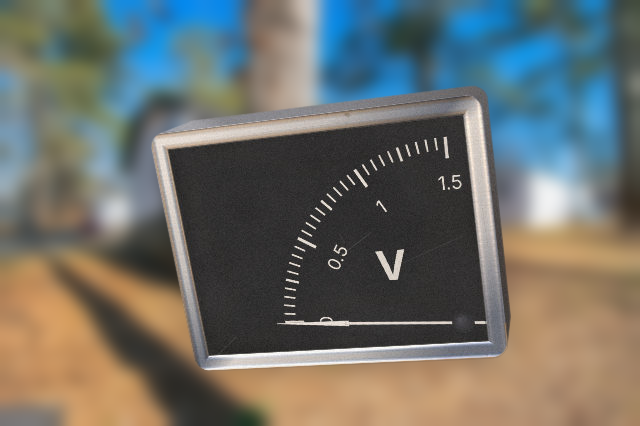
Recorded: 0 (V)
